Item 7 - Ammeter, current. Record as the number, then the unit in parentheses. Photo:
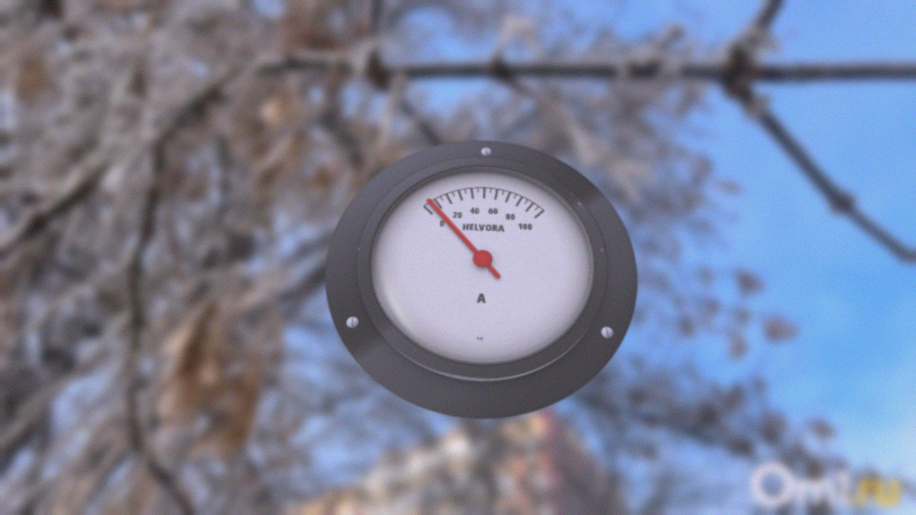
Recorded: 5 (A)
